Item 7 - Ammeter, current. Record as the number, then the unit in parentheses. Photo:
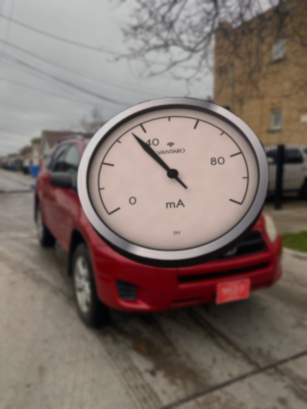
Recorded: 35 (mA)
